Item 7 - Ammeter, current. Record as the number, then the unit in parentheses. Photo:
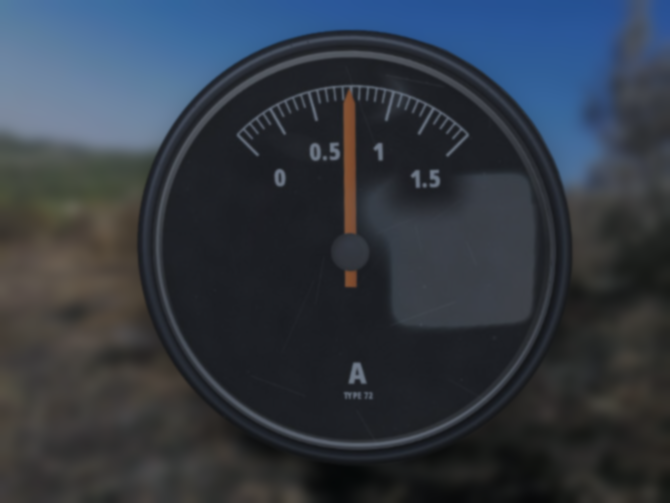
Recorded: 0.75 (A)
